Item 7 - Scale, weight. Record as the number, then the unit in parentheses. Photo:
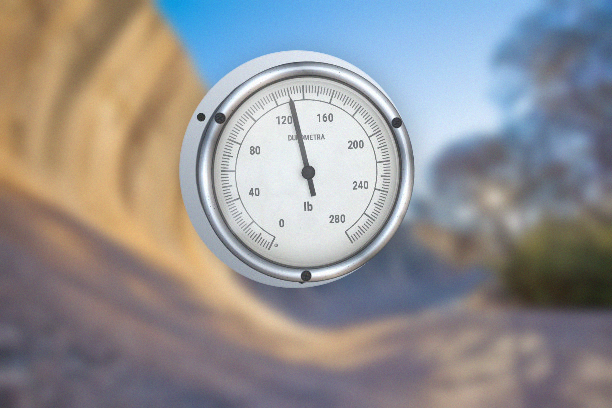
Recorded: 130 (lb)
